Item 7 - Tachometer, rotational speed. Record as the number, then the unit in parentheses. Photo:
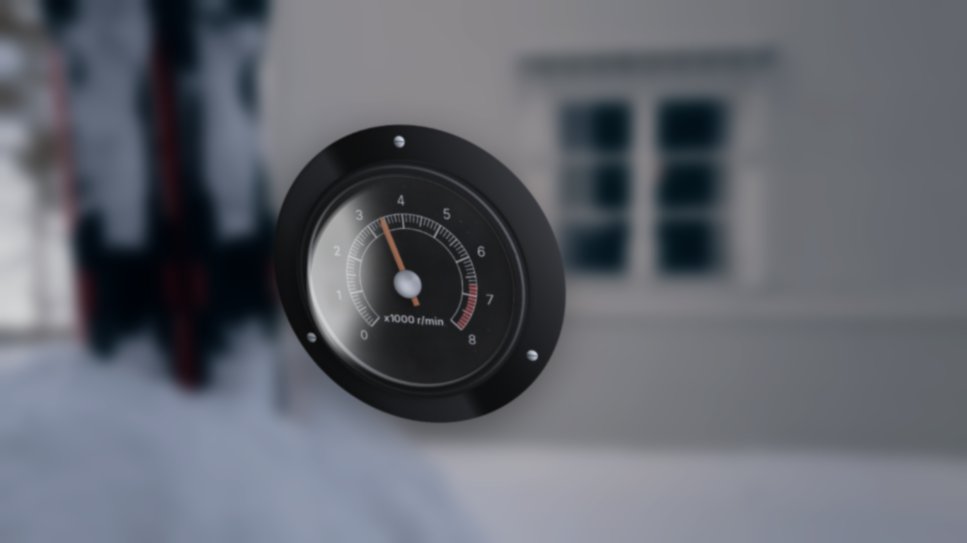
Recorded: 3500 (rpm)
